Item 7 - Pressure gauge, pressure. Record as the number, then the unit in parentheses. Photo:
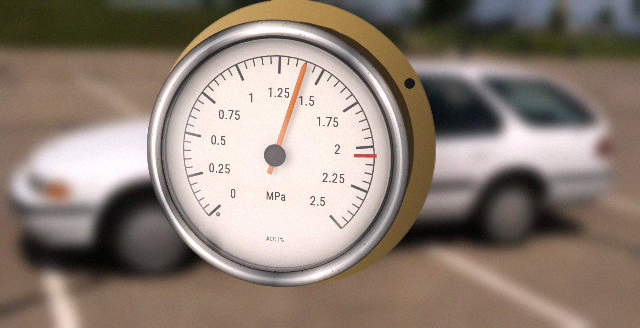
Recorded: 1.4 (MPa)
